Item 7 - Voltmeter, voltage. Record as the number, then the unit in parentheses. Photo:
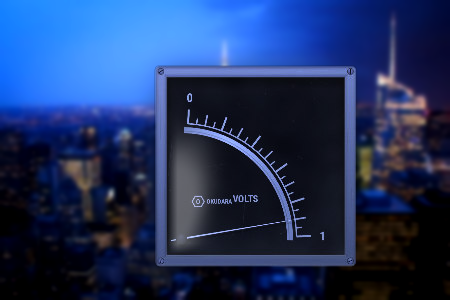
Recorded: 0.9 (V)
